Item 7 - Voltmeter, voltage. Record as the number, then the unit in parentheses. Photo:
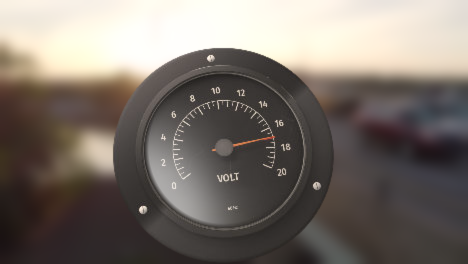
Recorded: 17 (V)
